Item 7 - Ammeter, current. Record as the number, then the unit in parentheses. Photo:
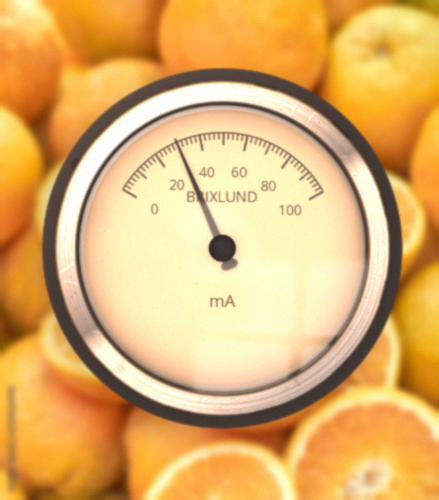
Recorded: 30 (mA)
